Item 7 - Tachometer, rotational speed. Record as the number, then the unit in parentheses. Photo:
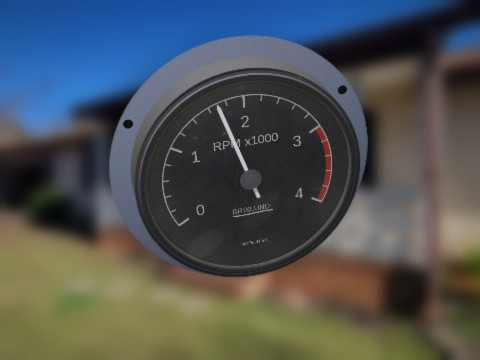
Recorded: 1700 (rpm)
